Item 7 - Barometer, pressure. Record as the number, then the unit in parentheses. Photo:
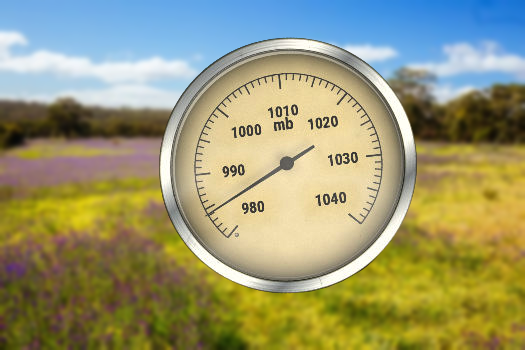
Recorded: 984 (mbar)
